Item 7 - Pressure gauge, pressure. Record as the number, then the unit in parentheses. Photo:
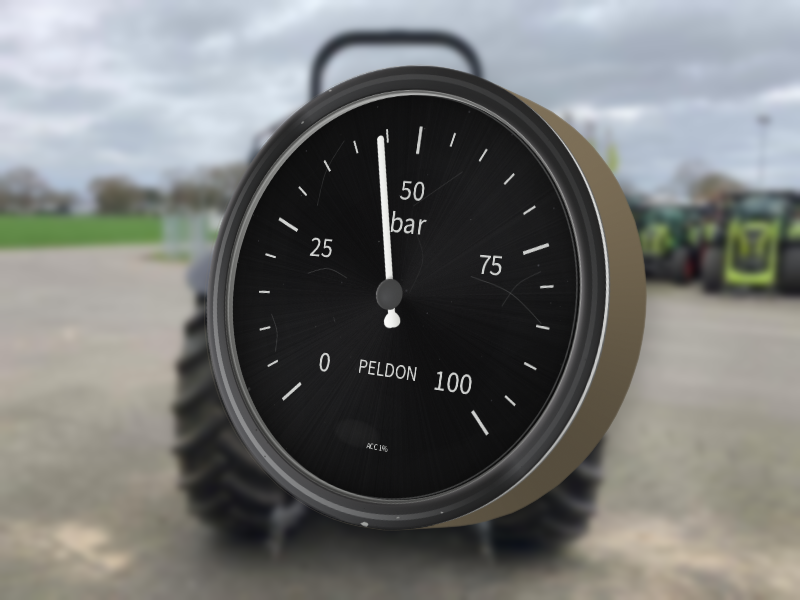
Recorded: 45 (bar)
